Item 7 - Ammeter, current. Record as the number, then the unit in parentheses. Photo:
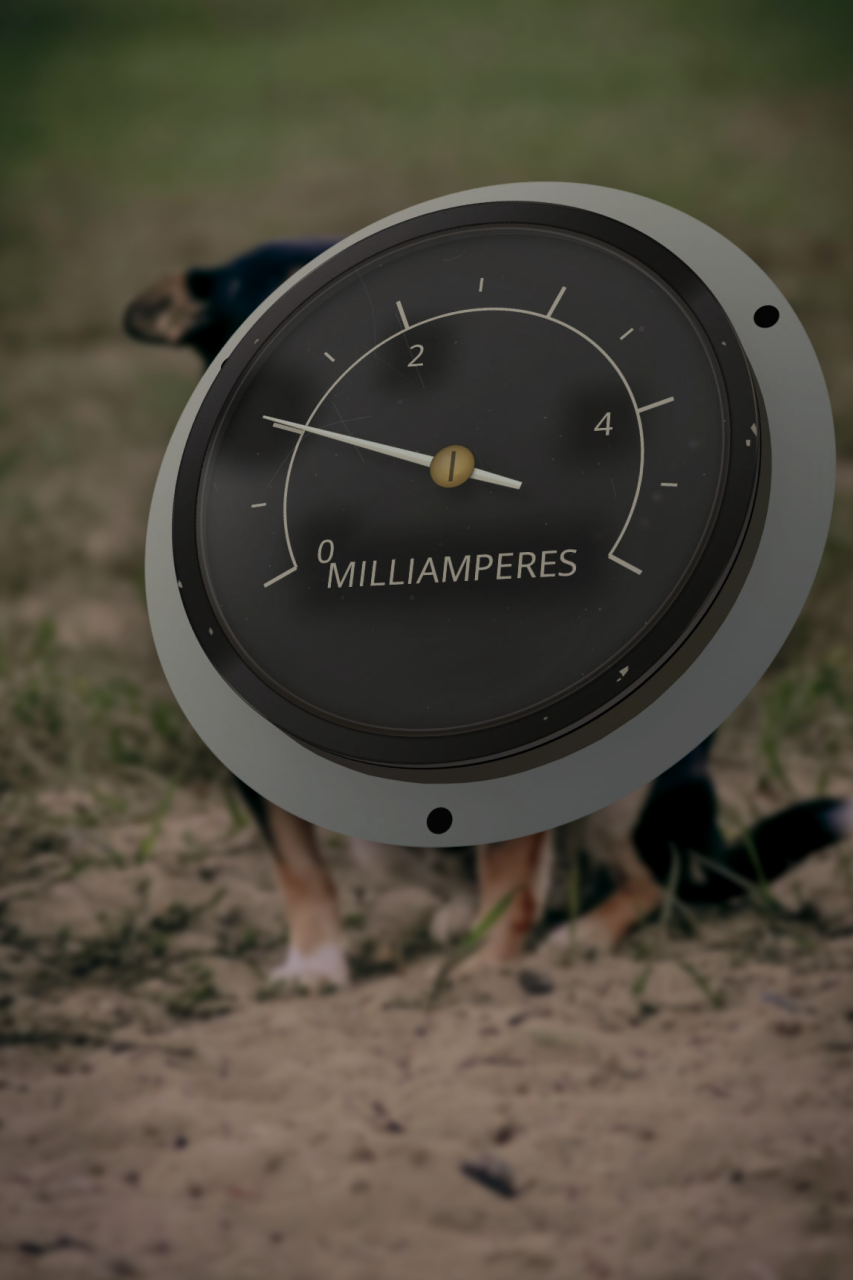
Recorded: 1 (mA)
